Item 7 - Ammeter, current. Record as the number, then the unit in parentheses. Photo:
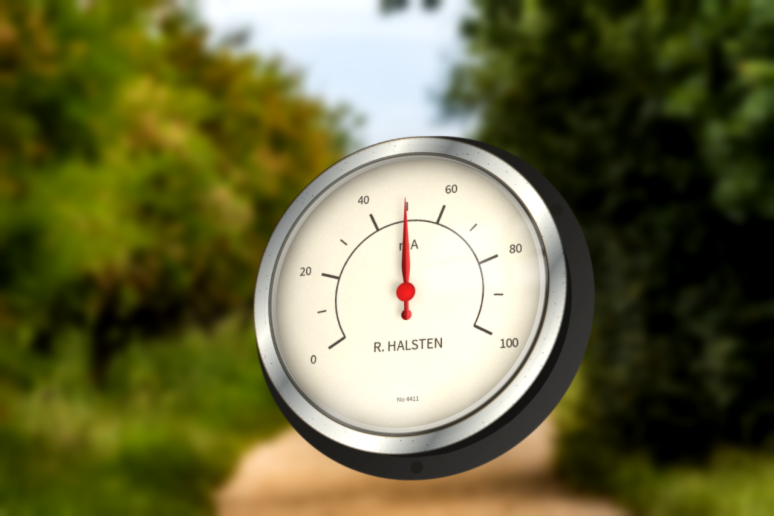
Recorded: 50 (mA)
